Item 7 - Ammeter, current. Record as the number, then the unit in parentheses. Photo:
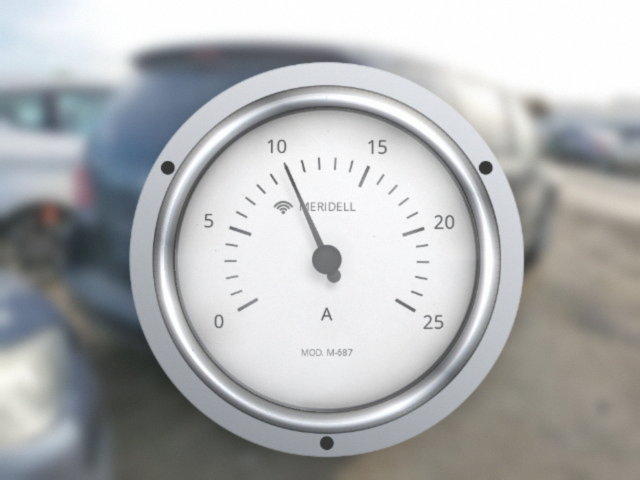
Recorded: 10 (A)
